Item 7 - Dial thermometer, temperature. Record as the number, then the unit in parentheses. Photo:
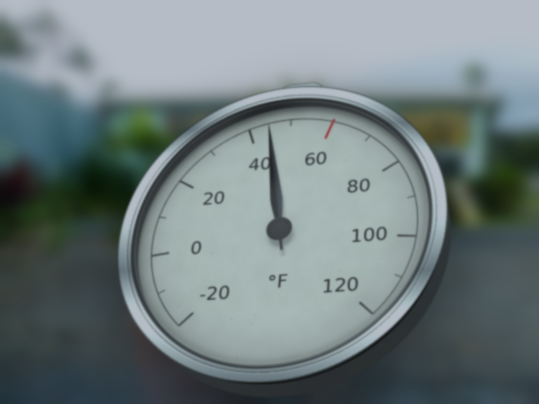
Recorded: 45 (°F)
